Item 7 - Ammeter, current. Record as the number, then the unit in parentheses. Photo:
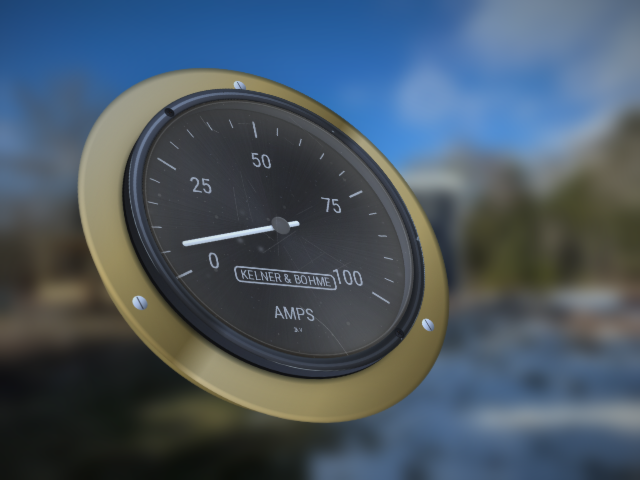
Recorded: 5 (A)
